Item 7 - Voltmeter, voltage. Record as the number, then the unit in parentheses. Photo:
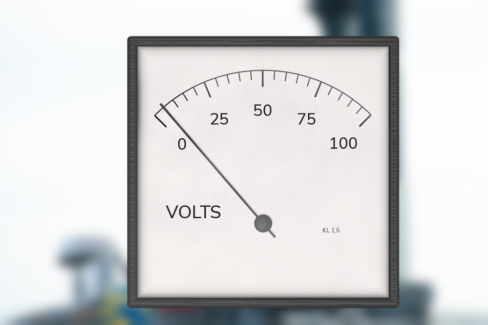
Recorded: 5 (V)
